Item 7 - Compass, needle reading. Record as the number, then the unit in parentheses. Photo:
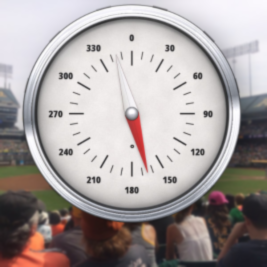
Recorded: 165 (°)
